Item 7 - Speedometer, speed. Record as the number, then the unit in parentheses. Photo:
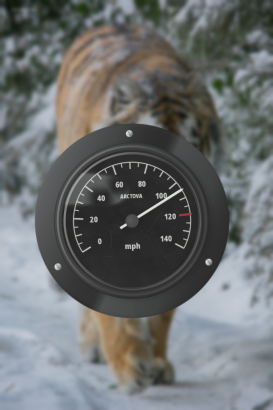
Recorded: 105 (mph)
